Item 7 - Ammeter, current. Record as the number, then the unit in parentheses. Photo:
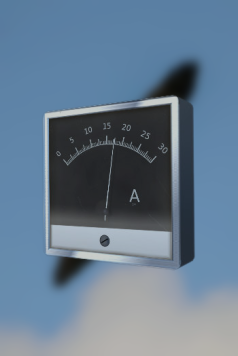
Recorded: 17.5 (A)
